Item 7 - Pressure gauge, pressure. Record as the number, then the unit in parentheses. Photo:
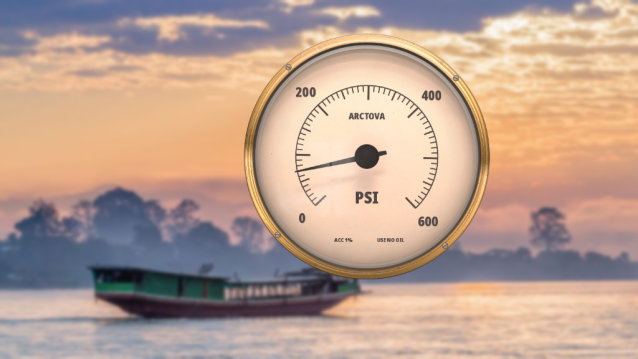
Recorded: 70 (psi)
